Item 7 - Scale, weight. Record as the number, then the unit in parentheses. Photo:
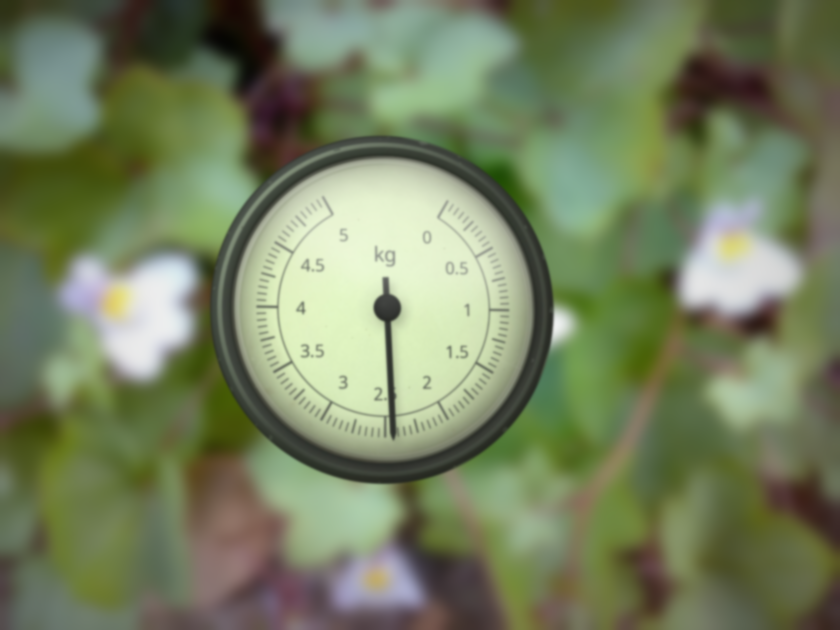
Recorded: 2.45 (kg)
